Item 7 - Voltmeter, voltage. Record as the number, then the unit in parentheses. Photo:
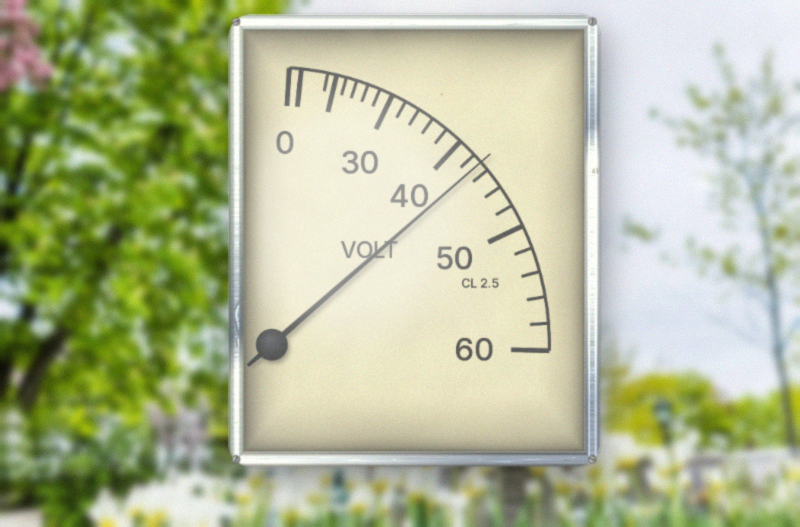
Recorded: 43 (V)
